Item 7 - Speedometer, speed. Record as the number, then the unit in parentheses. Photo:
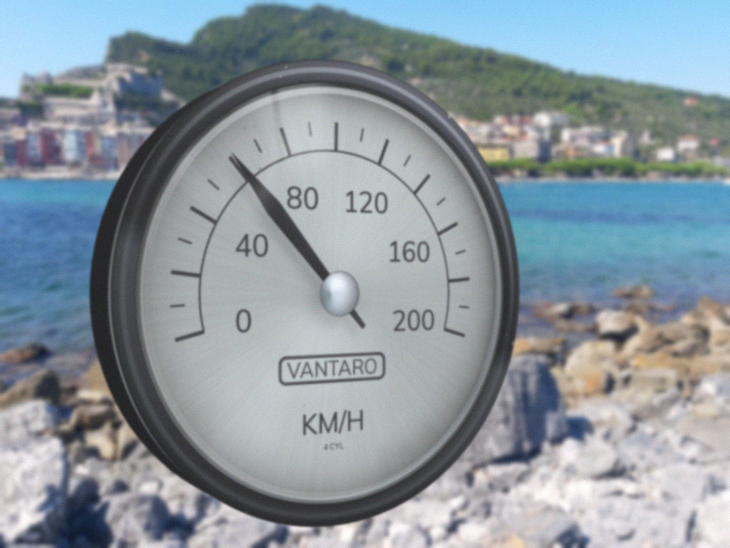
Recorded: 60 (km/h)
